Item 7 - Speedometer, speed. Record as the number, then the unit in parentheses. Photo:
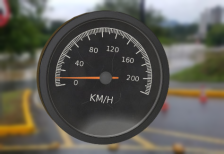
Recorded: 10 (km/h)
